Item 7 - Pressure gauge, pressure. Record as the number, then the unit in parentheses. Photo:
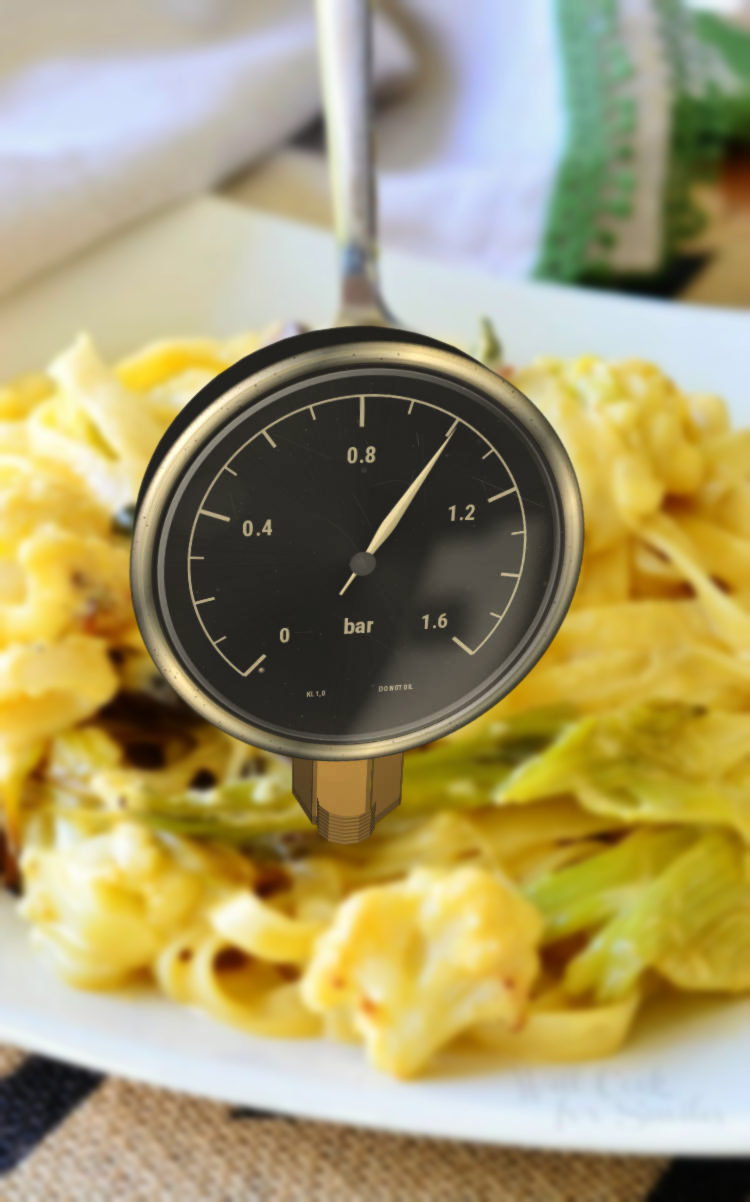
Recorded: 1 (bar)
